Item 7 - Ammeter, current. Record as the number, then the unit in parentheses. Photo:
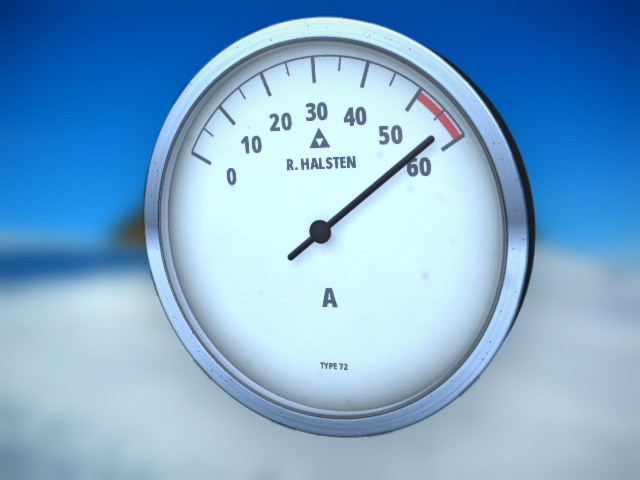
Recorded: 57.5 (A)
